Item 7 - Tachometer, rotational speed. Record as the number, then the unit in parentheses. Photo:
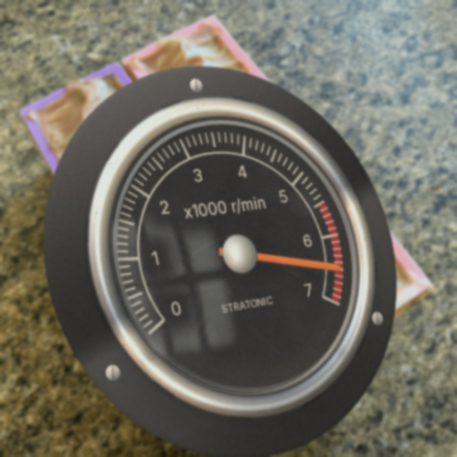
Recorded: 6500 (rpm)
